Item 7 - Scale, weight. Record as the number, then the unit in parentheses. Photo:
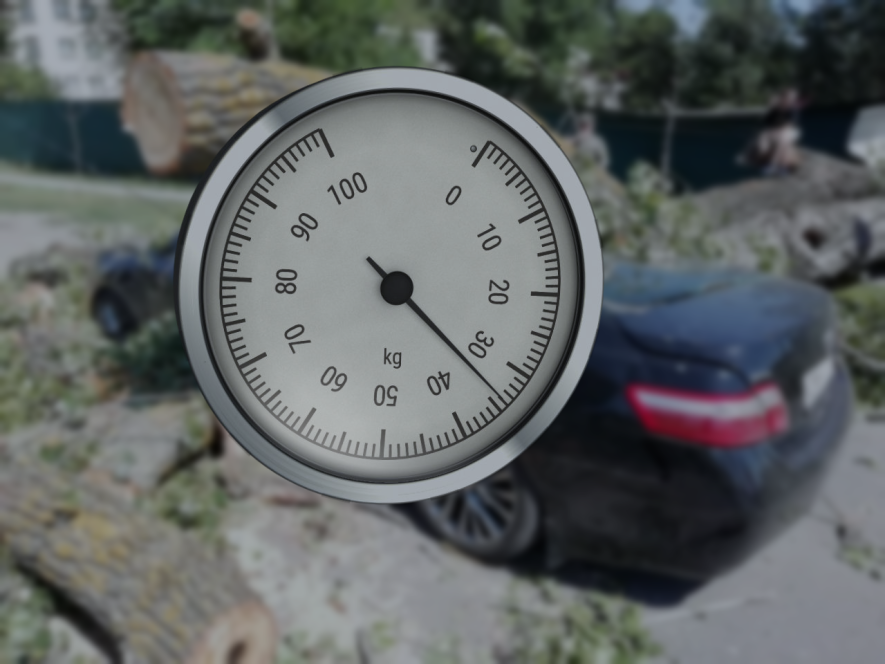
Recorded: 34 (kg)
